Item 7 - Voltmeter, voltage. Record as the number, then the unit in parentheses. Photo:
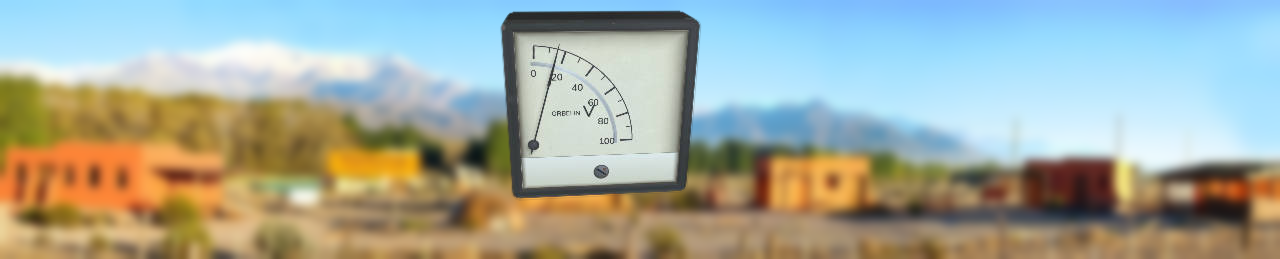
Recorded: 15 (V)
